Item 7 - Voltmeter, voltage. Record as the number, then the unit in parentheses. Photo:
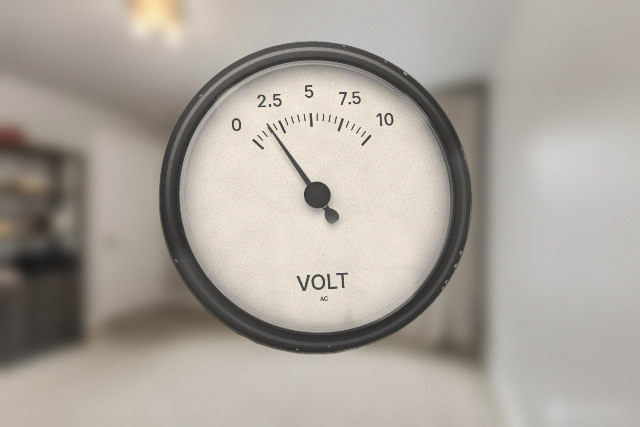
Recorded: 1.5 (V)
